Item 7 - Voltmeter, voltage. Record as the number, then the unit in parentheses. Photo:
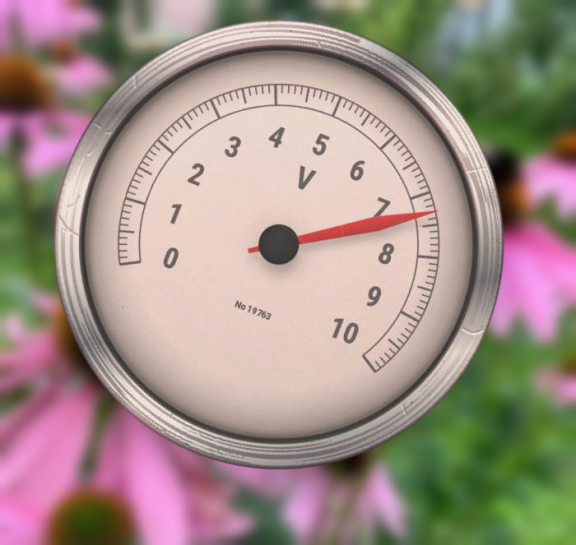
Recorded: 7.3 (V)
